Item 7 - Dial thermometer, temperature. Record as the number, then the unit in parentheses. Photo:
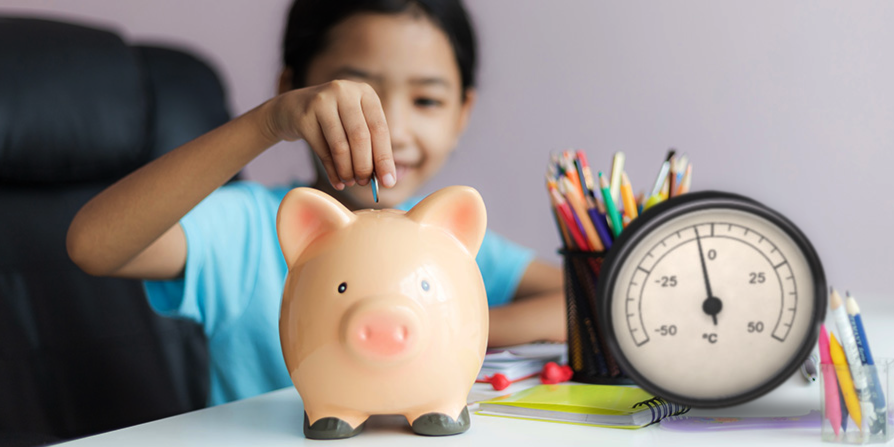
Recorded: -5 (°C)
